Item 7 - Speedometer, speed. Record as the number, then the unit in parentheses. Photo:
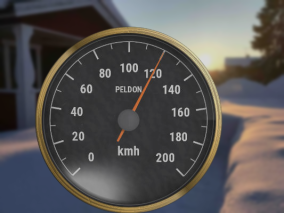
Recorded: 120 (km/h)
